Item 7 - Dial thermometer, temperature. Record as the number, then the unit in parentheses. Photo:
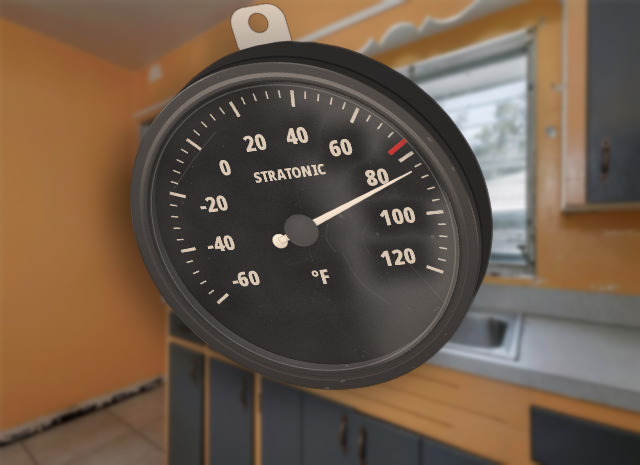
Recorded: 84 (°F)
